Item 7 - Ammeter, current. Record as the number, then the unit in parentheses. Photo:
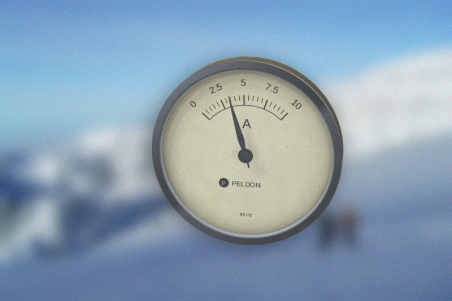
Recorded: 3.5 (A)
